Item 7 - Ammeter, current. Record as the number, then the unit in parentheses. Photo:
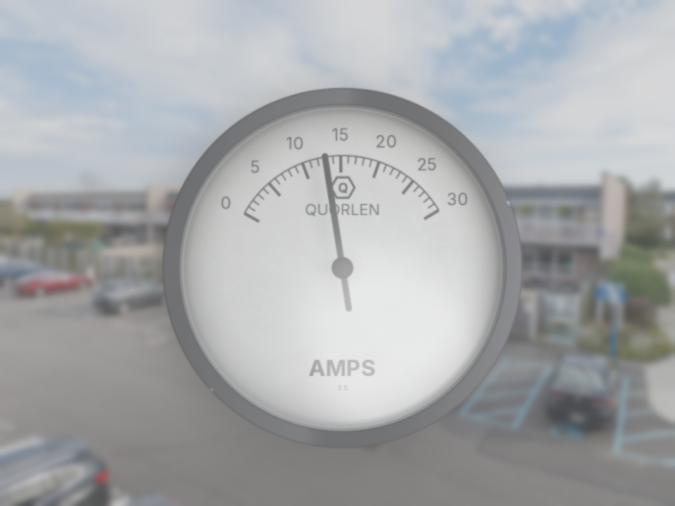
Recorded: 13 (A)
